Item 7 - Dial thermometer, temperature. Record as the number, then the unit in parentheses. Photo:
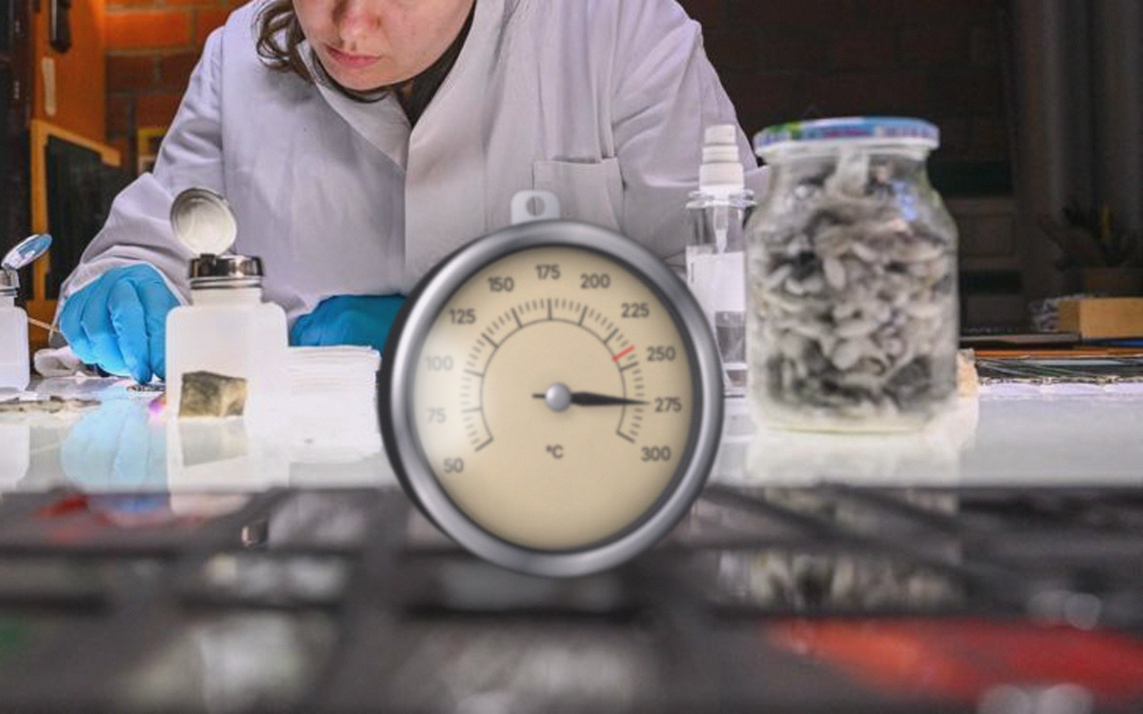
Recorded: 275 (°C)
